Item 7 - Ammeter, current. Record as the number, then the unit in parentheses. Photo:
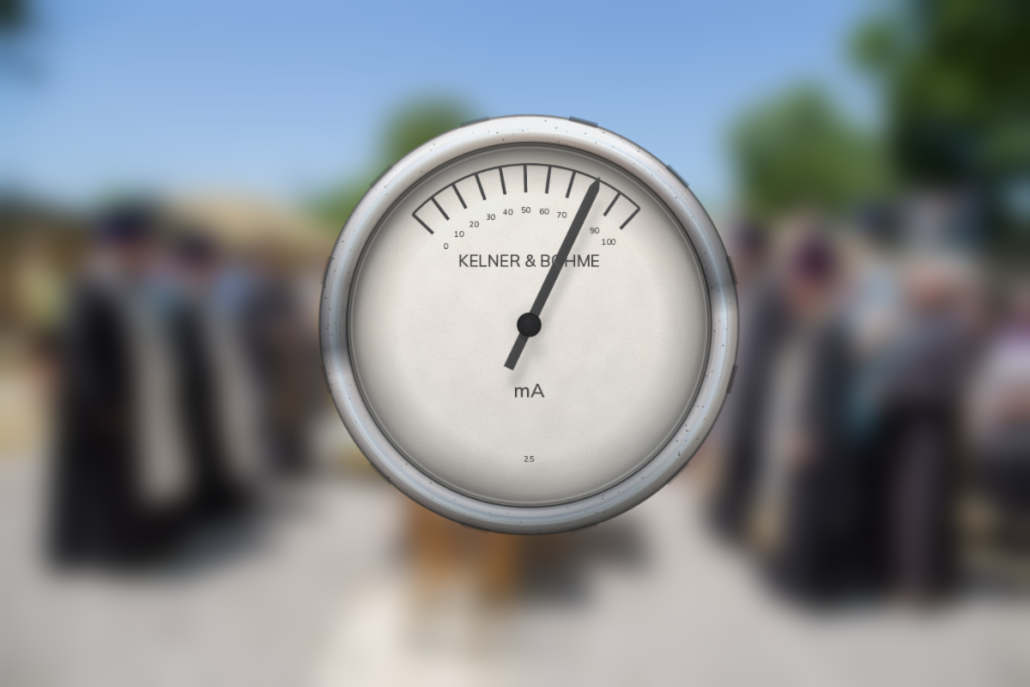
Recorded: 80 (mA)
